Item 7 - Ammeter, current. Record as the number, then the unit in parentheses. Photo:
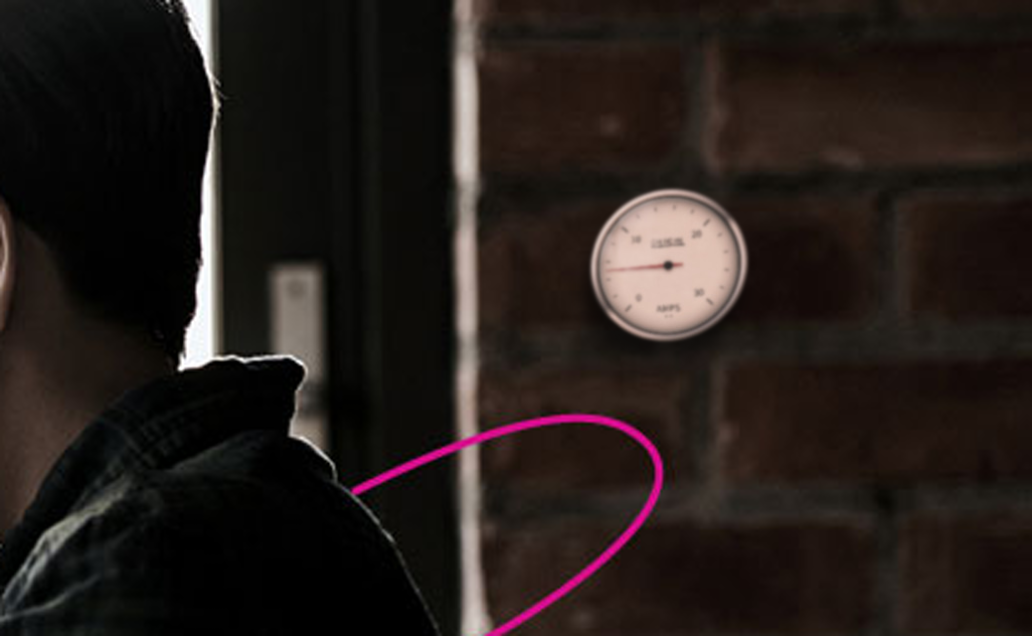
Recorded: 5 (A)
